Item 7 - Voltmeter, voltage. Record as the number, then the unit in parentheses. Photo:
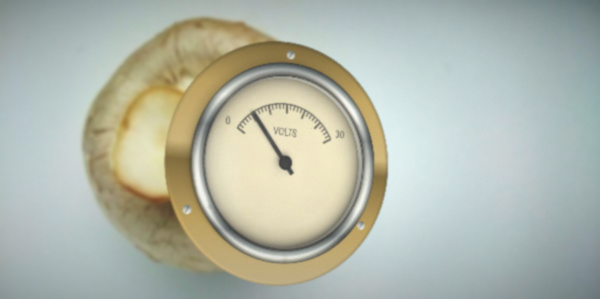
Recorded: 5 (V)
